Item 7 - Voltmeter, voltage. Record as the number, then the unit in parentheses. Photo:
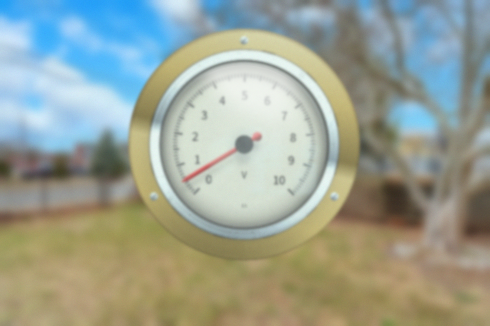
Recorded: 0.5 (V)
